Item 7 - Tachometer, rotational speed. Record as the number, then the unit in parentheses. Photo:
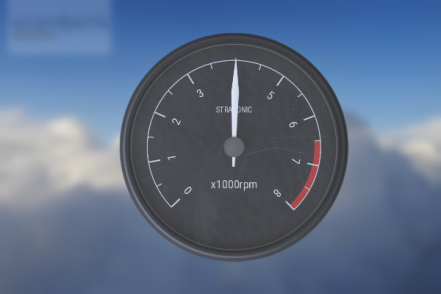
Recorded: 4000 (rpm)
